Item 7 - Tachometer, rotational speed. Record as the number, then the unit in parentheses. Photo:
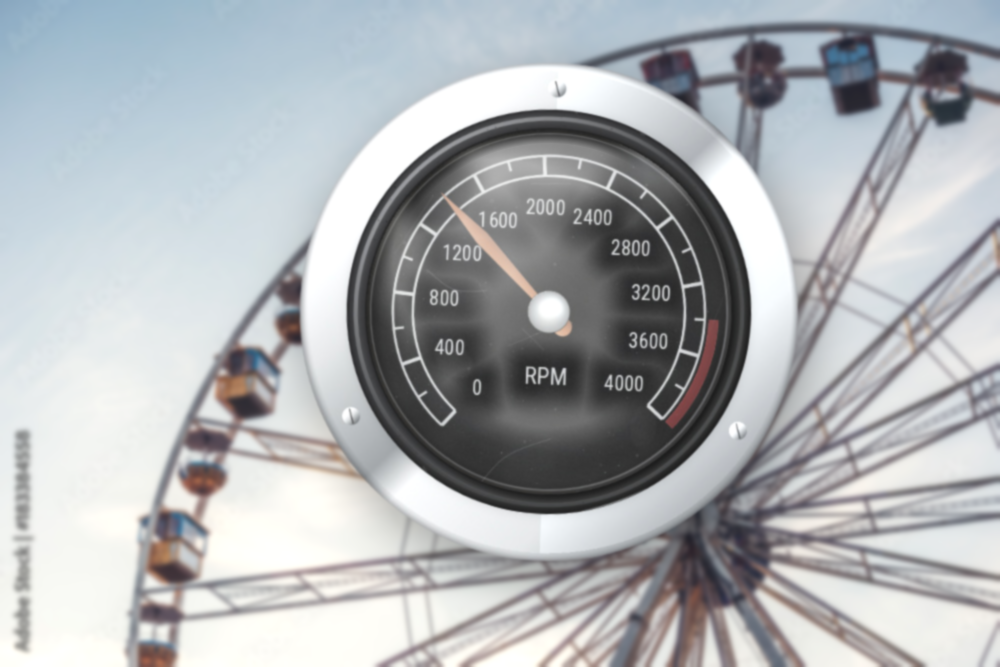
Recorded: 1400 (rpm)
